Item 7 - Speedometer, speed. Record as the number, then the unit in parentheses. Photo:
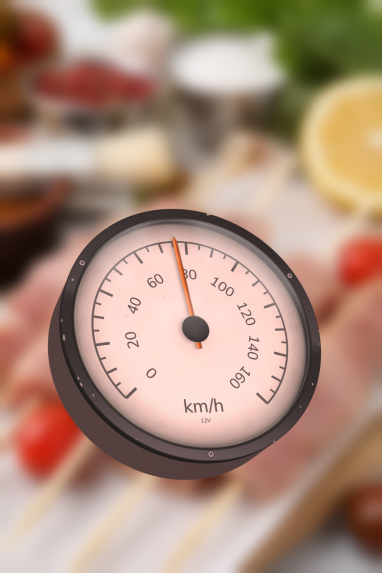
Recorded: 75 (km/h)
